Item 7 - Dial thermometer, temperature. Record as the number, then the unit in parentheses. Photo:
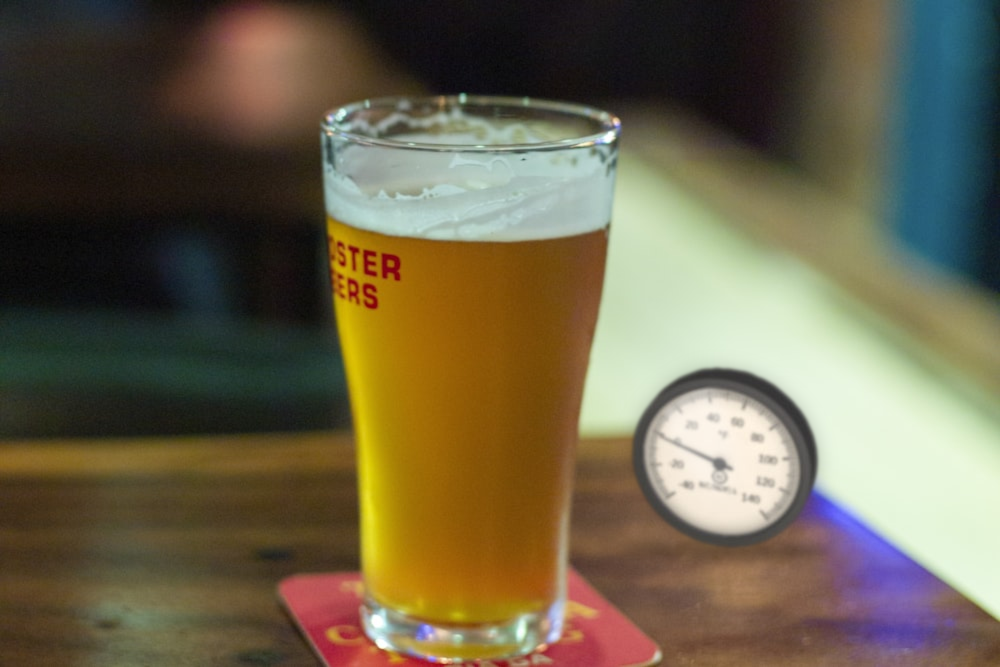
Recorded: 0 (°F)
